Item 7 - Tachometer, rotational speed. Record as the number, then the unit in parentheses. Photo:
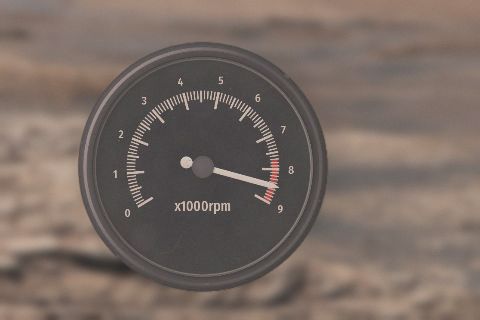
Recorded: 8500 (rpm)
